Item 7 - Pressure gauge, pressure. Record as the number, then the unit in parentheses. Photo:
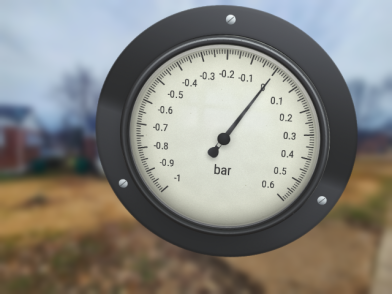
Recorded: 0 (bar)
